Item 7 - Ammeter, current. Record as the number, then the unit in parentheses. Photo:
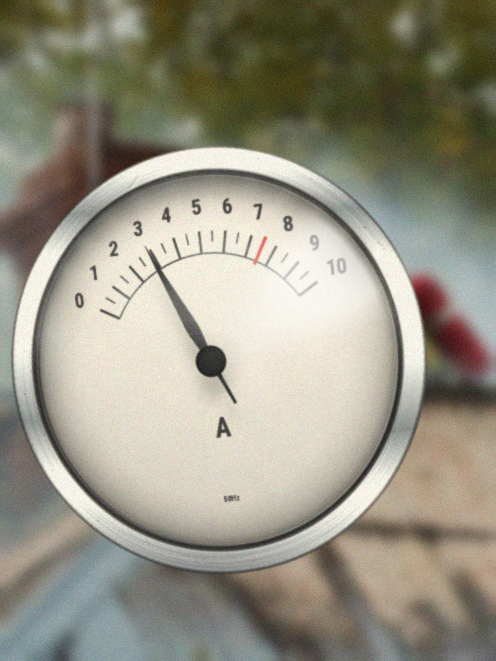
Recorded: 3 (A)
